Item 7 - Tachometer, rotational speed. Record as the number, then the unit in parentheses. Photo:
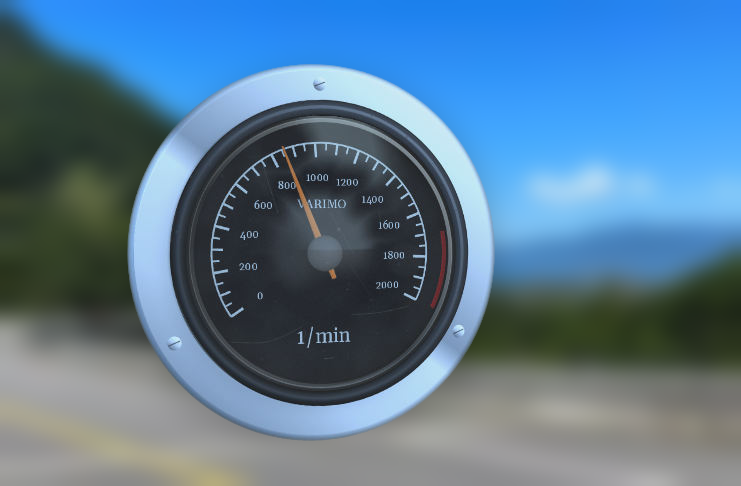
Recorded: 850 (rpm)
